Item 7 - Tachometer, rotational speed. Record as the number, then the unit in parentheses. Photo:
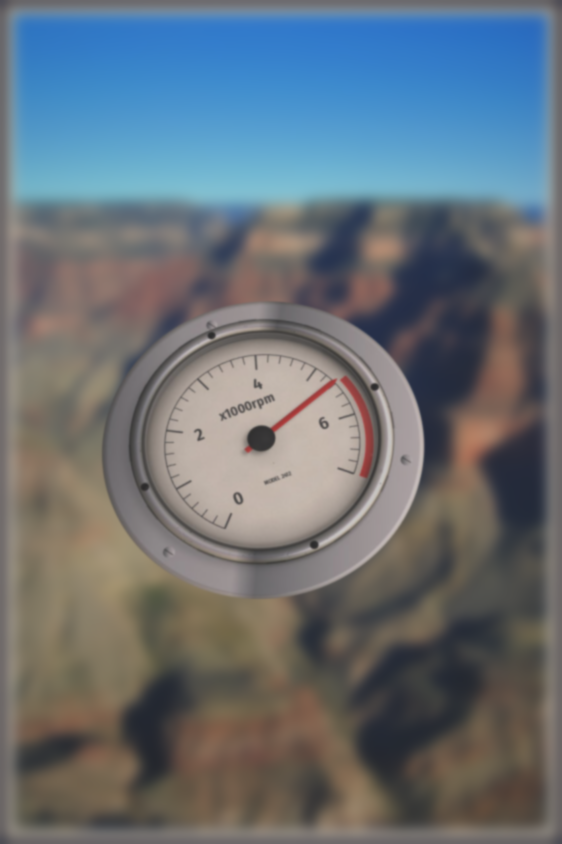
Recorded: 5400 (rpm)
